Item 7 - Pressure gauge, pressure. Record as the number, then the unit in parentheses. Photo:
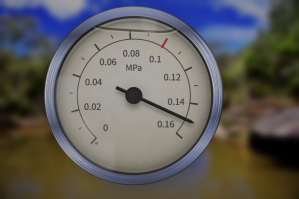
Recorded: 0.15 (MPa)
